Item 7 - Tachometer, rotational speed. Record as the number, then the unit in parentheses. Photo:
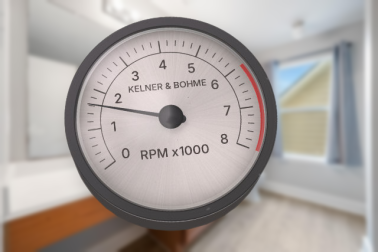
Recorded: 1600 (rpm)
